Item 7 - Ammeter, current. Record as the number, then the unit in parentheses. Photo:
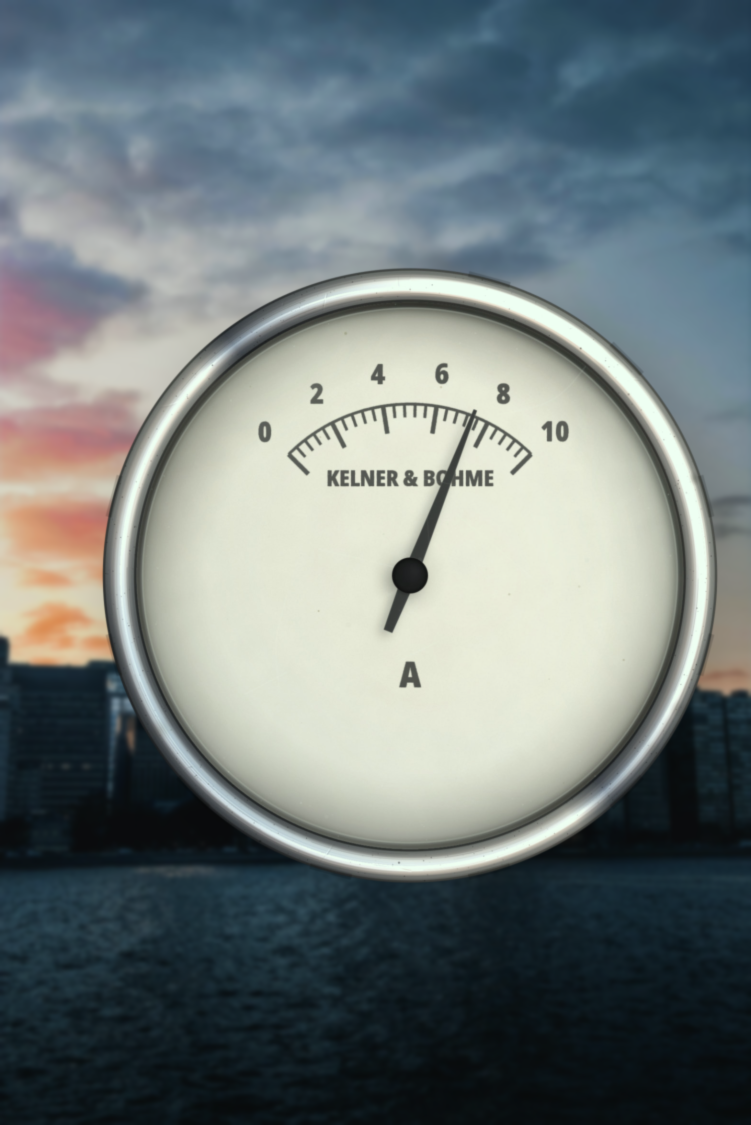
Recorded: 7.4 (A)
